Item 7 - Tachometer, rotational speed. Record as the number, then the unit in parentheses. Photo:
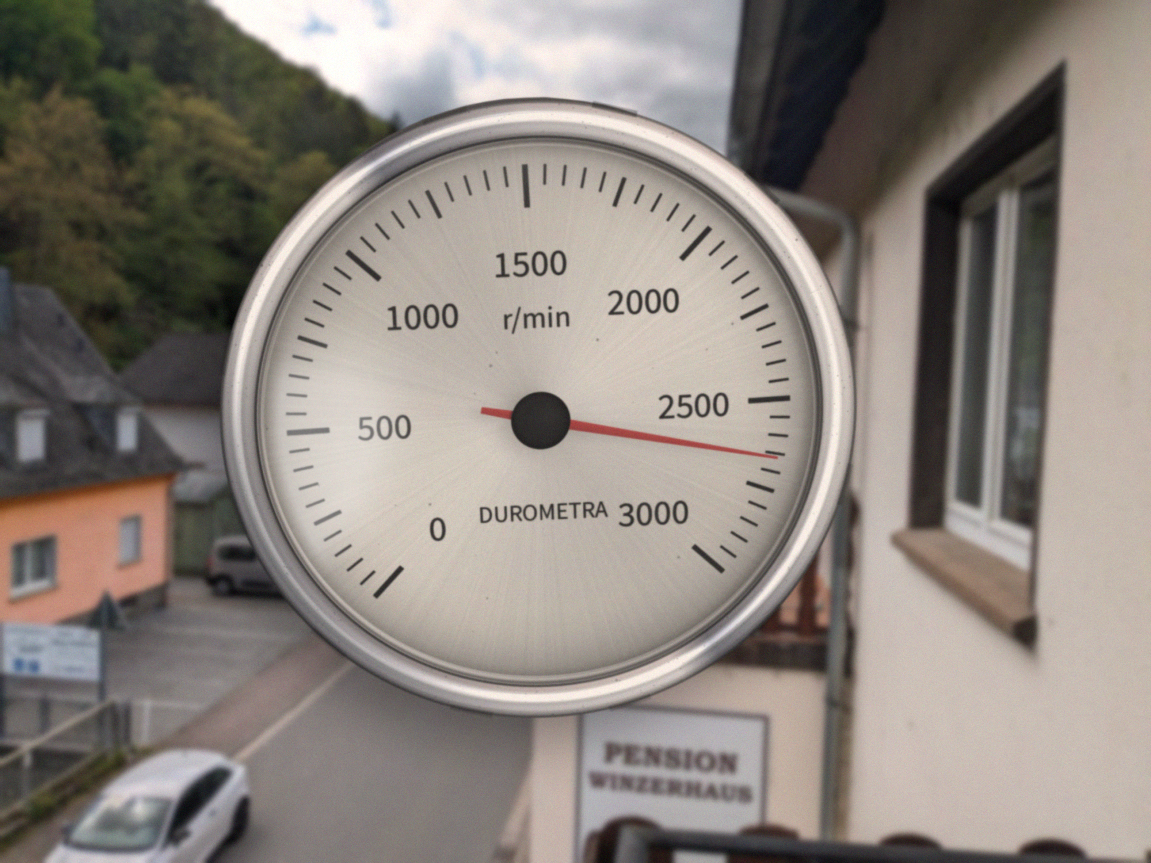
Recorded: 2650 (rpm)
